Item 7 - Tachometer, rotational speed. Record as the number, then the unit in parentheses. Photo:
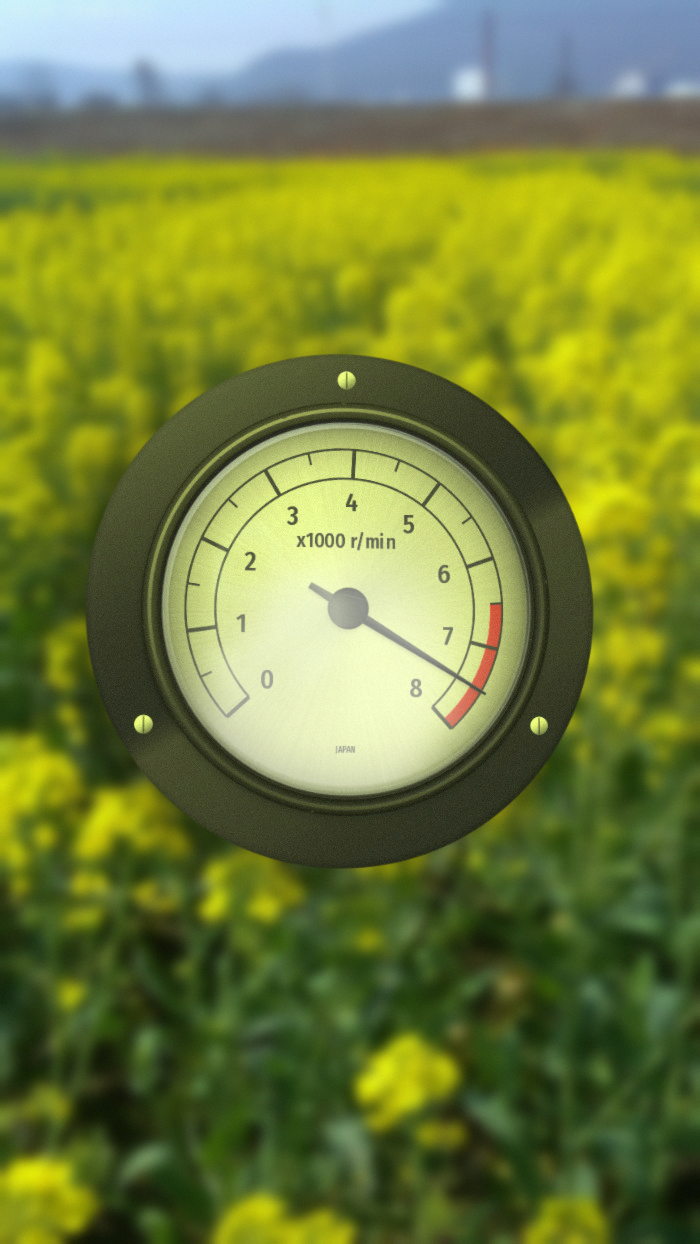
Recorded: 7500 (rpm)
